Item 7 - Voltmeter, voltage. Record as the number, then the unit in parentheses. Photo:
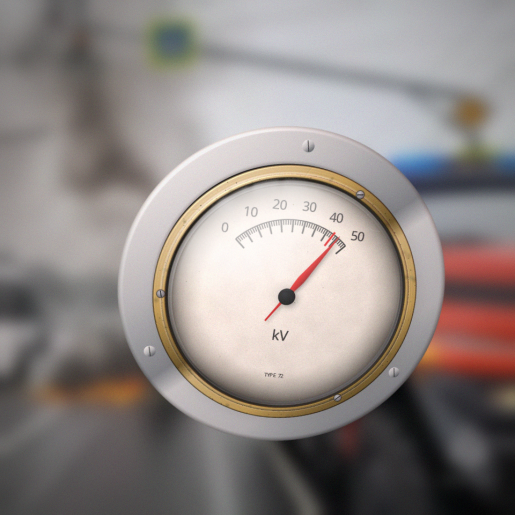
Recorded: 45 (kV)
